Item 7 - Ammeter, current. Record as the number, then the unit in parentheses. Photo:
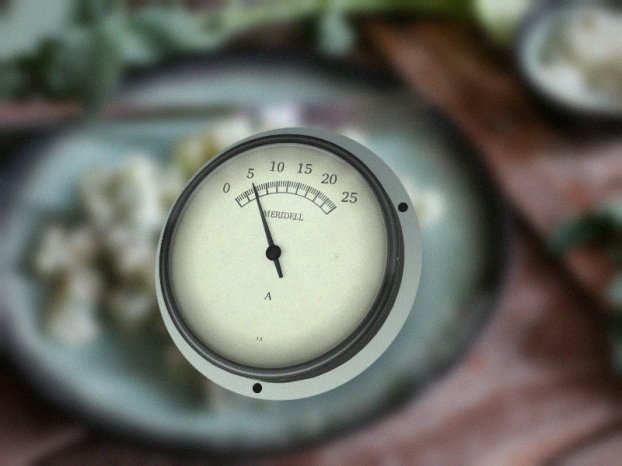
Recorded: 5 (A)
